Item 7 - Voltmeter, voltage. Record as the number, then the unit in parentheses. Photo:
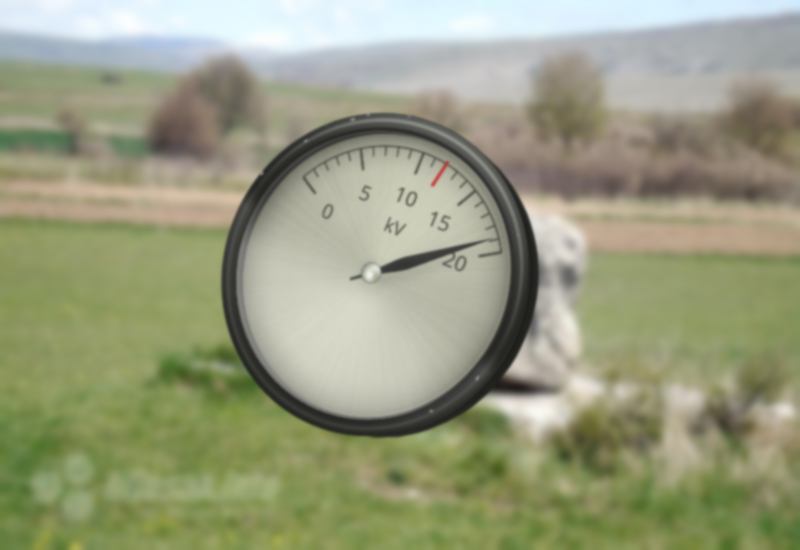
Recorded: 19 (kV)
